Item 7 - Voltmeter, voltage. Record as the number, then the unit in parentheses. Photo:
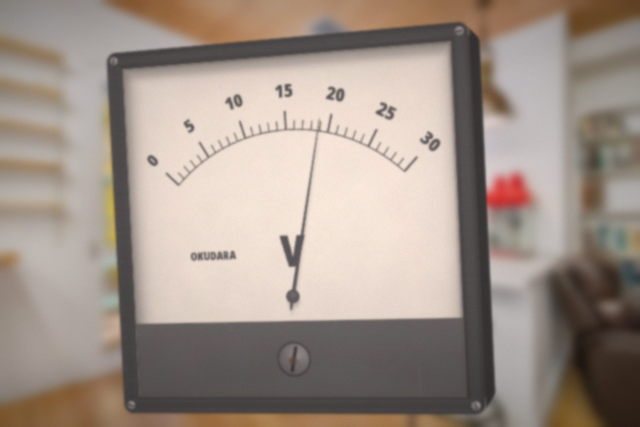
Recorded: 19 (V)
